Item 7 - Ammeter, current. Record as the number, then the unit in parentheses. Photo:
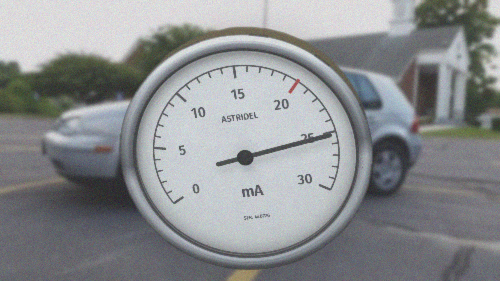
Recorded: 25 (mA)
